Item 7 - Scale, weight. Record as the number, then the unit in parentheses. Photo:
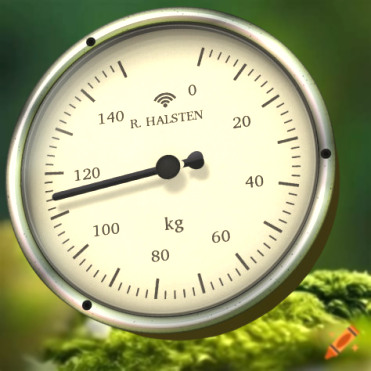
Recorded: 114 (kg)
